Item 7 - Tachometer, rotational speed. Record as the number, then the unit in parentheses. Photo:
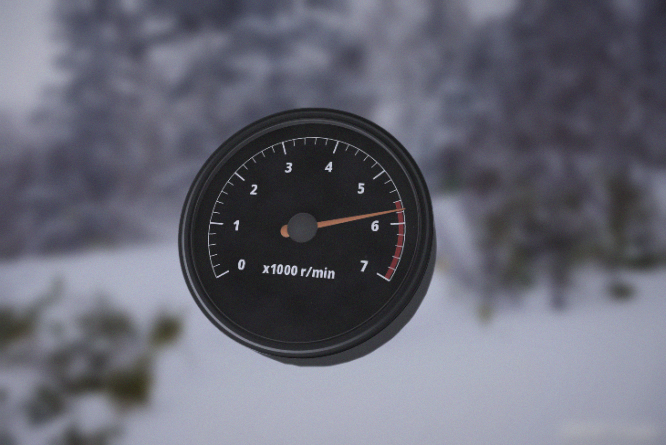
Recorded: 5800 (rpm)
